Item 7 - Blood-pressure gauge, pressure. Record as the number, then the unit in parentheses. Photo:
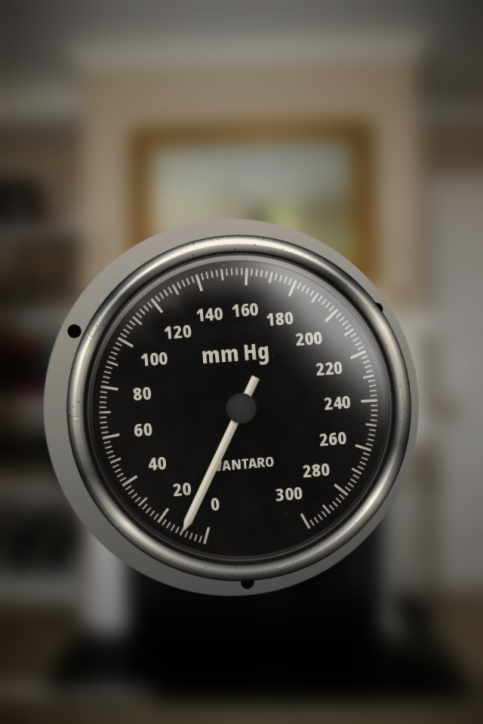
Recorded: 10 (mmHg)
